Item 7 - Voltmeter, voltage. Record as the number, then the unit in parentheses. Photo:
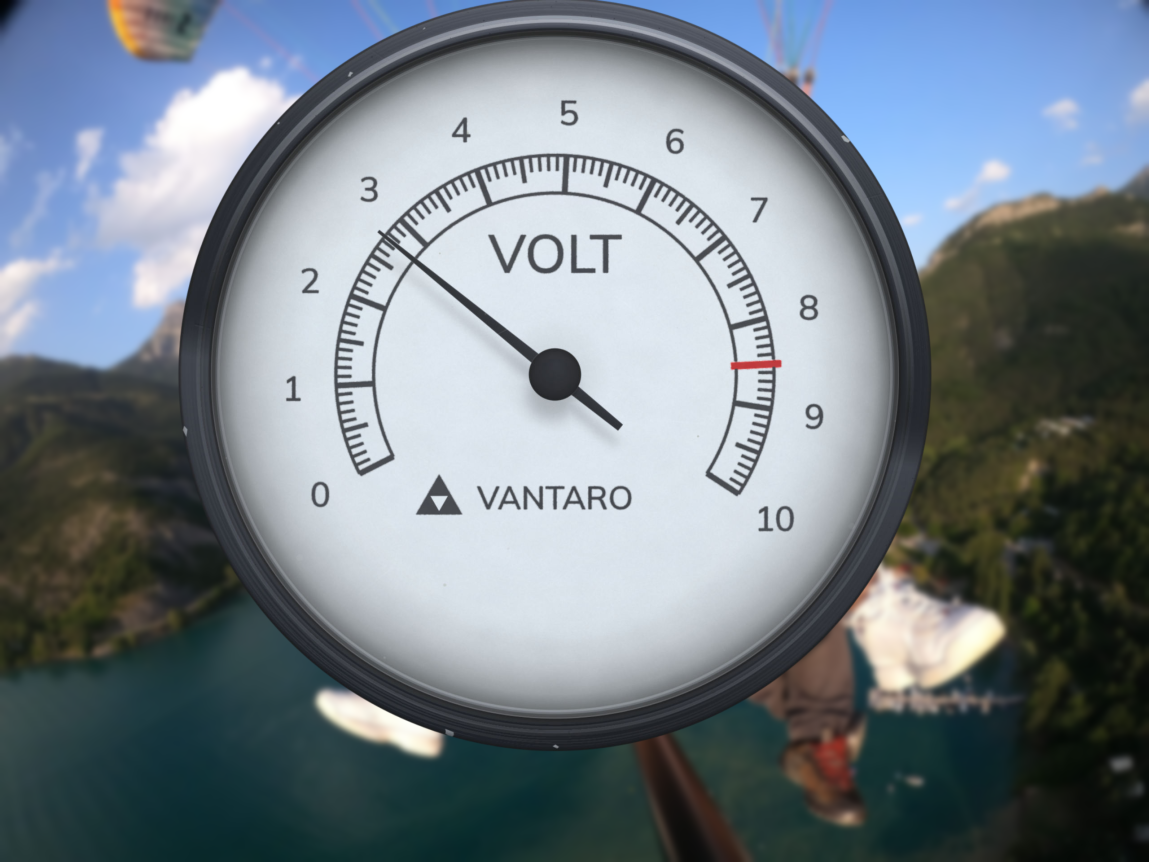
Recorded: 2.75 (V)
